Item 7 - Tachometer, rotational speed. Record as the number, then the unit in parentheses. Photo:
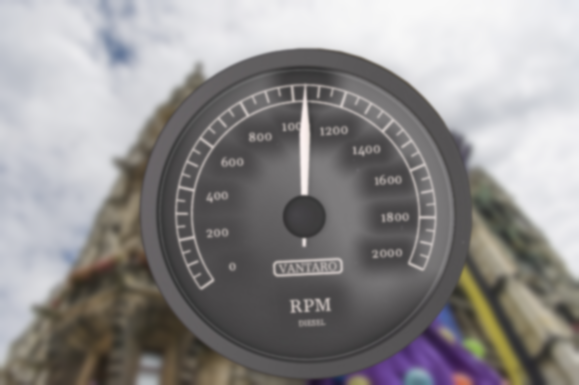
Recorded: 1050 (rpm)
